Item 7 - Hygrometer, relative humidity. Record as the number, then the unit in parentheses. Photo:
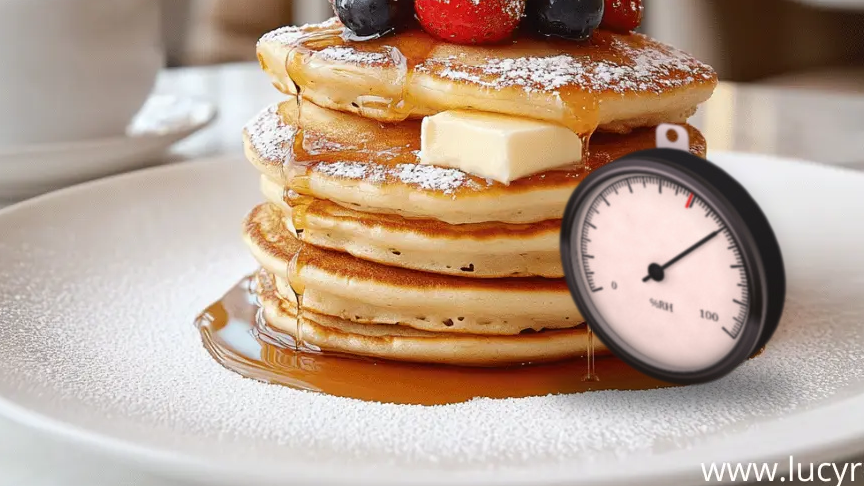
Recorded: 70 (%)
